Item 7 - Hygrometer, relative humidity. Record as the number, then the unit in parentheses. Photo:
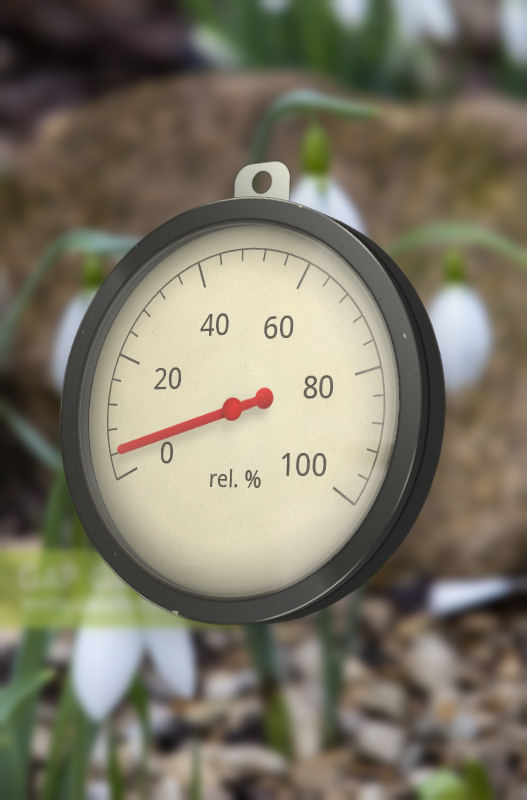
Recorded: 4 (%)
